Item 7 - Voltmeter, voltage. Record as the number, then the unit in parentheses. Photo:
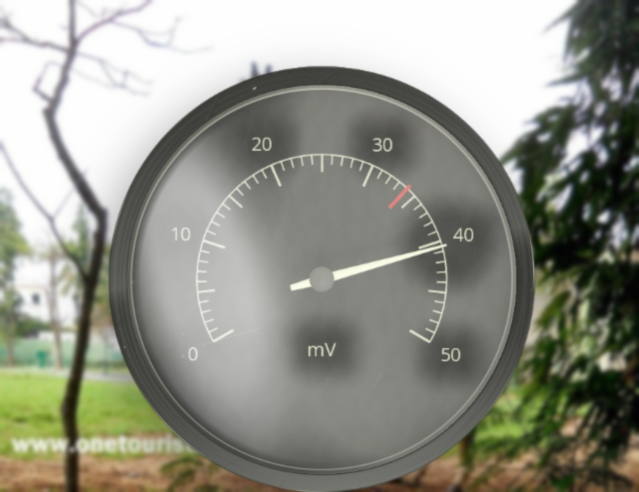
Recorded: 40.5 (mV)
